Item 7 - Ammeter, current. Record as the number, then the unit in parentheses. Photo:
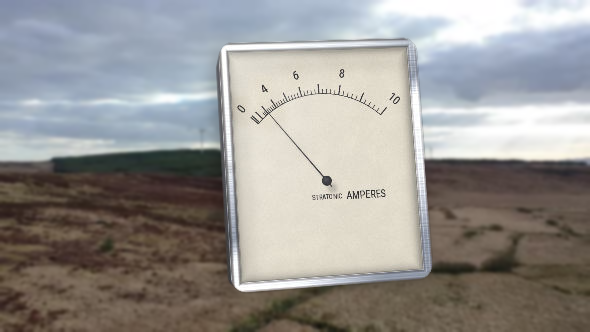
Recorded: 3 (A)
